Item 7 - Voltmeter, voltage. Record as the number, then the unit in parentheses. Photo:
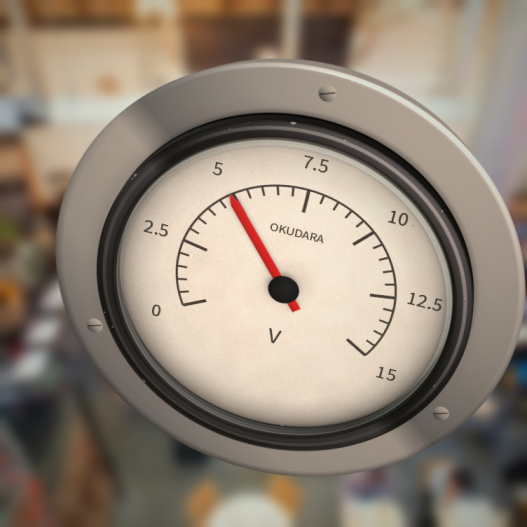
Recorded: 5 (V)
